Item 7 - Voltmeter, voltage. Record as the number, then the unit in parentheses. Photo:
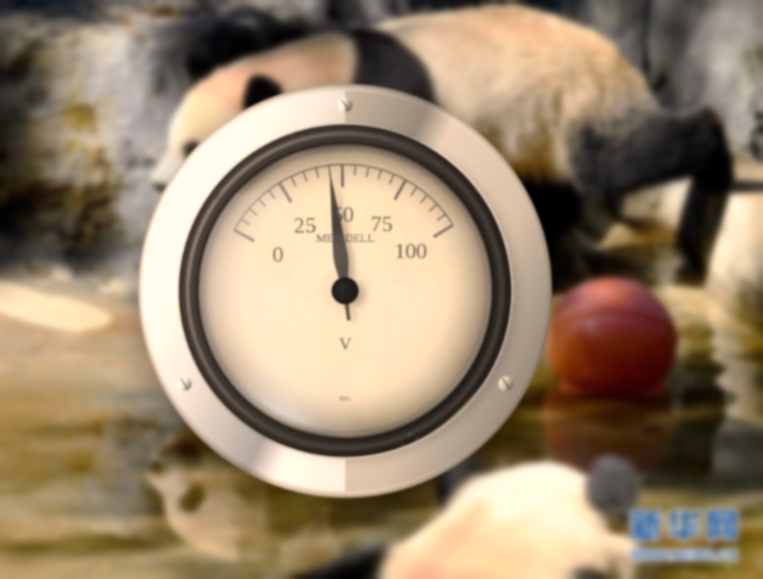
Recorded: 45 (V)
